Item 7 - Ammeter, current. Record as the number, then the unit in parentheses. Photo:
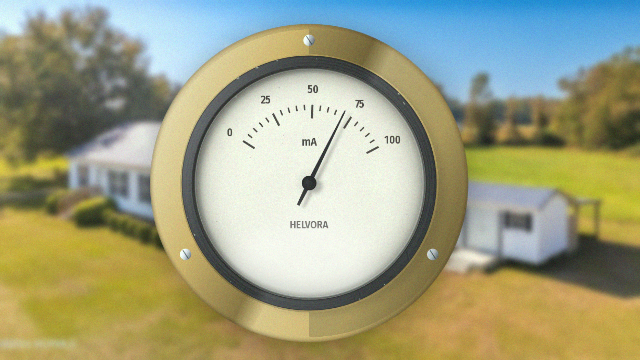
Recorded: 70 (mA)
